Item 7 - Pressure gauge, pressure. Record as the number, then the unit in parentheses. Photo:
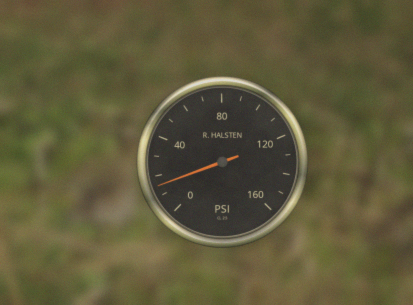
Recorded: 15 (psi)
